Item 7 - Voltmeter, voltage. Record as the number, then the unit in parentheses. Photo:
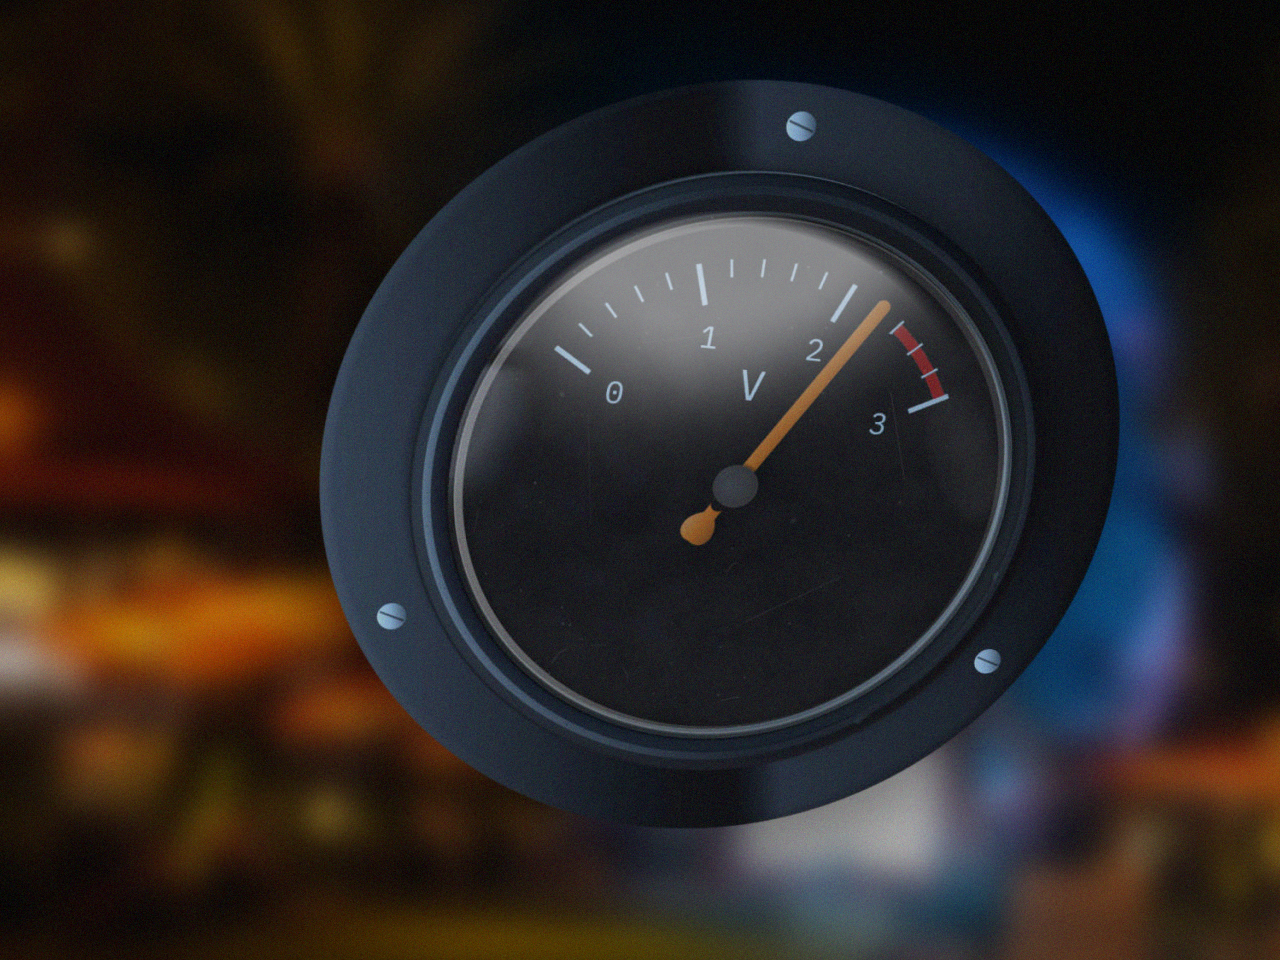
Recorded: 2.2 (V)
